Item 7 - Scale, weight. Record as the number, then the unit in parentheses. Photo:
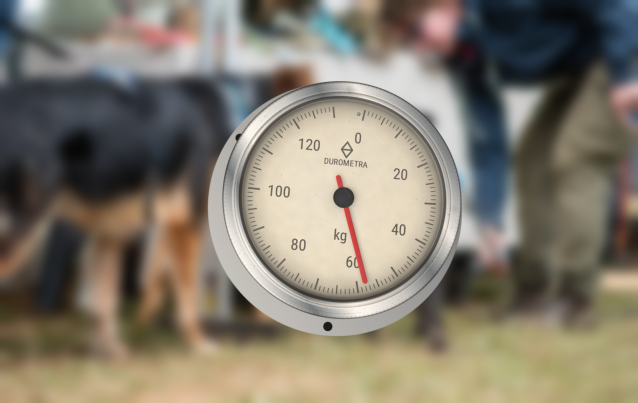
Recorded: 58 (kg)
